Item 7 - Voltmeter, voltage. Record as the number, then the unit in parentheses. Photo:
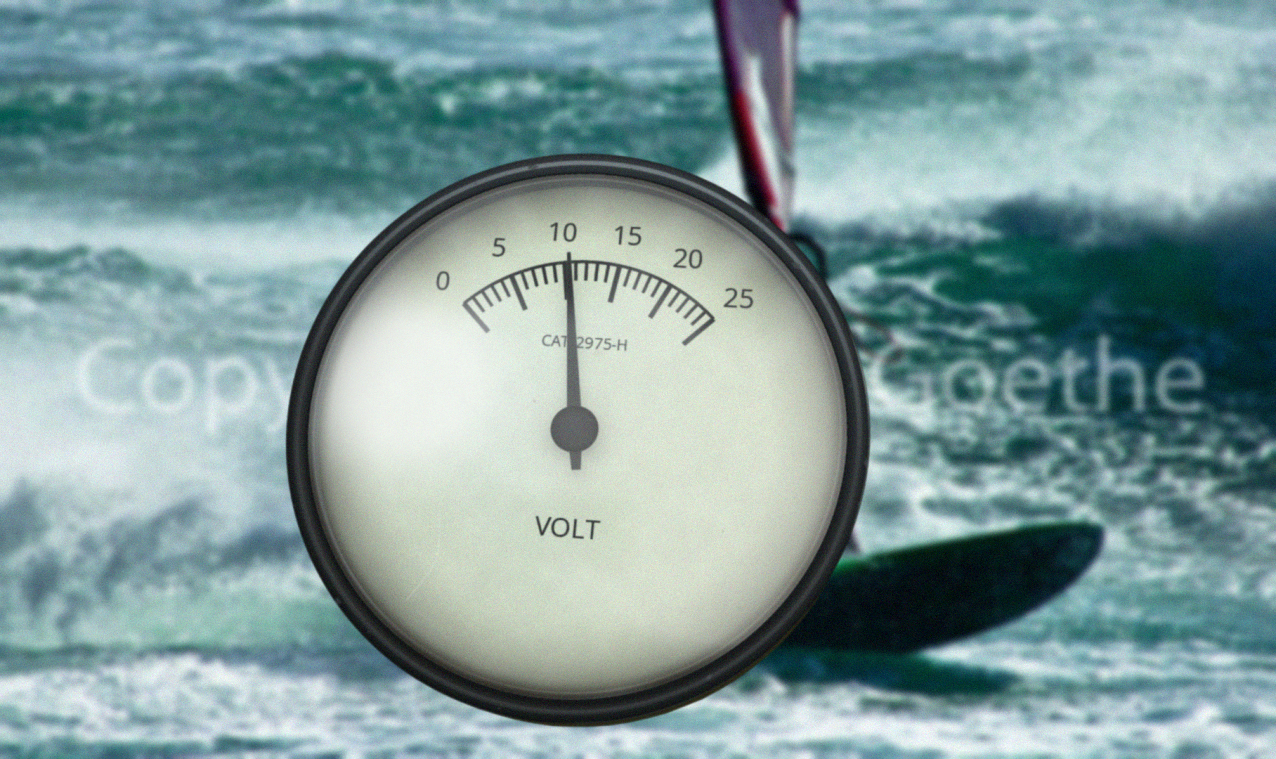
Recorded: 10.5 (V)
